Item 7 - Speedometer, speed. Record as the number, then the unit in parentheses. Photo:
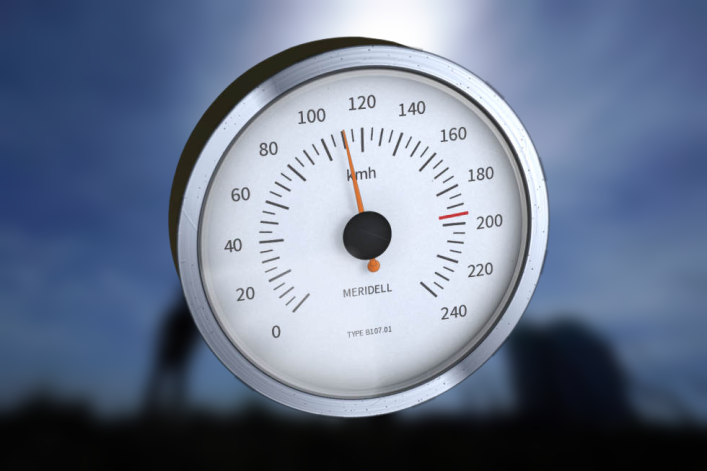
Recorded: 110 (km/h)
